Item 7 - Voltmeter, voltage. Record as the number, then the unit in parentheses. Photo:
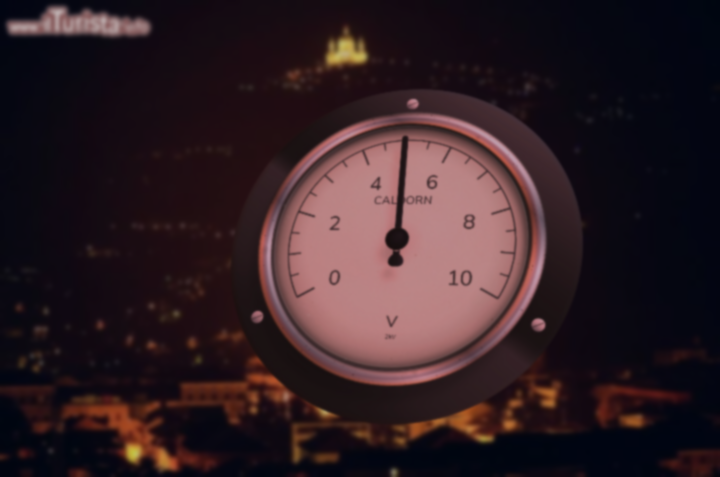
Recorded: 5 (V)
